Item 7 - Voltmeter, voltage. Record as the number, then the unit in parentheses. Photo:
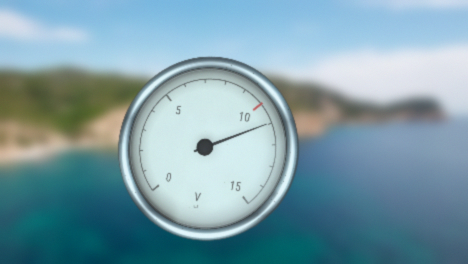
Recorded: 11 (V)
